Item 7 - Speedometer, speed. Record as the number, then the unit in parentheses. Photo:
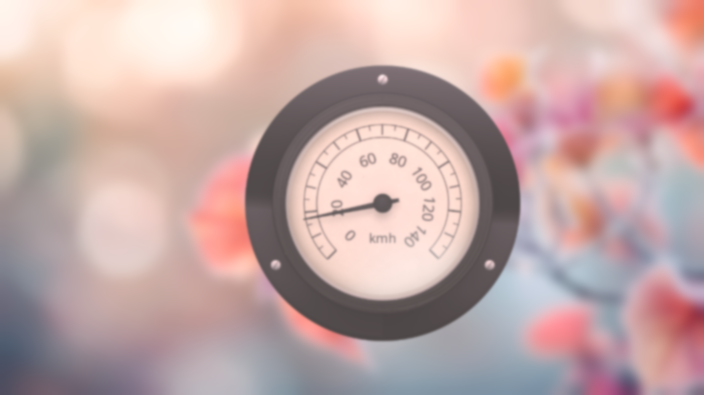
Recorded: 17.5 (km/h)
